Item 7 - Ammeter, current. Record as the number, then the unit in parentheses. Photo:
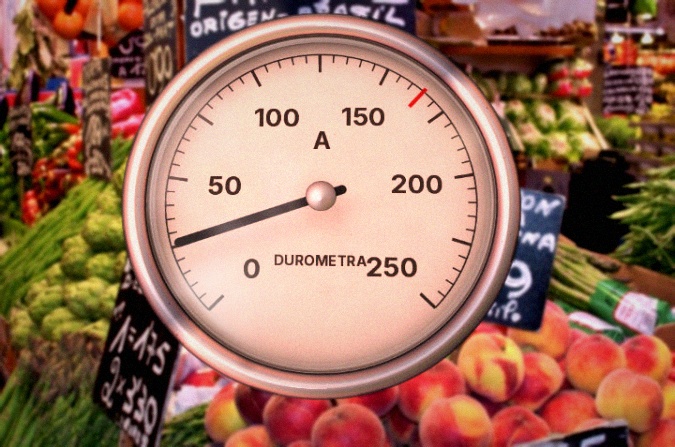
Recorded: 25 (A)
